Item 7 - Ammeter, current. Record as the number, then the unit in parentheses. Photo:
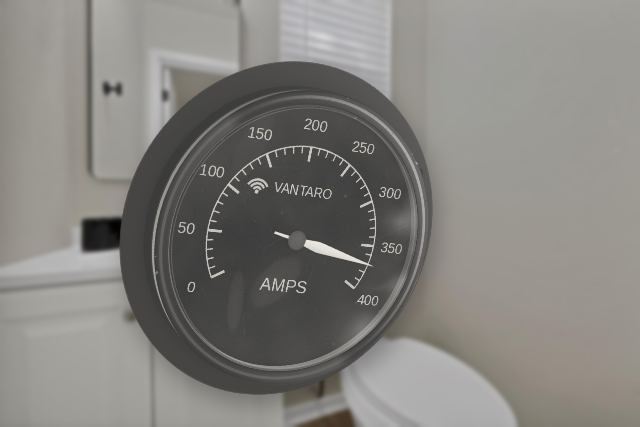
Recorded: 370 (A)
